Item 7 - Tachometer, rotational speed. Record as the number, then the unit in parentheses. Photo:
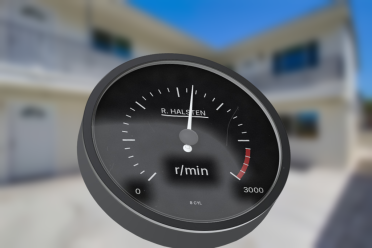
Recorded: 1650 (rpm)
